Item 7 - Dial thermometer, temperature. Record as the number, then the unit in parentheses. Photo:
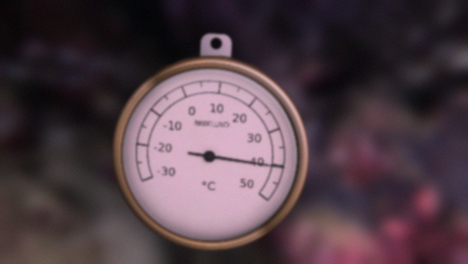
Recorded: 40 (°C)
